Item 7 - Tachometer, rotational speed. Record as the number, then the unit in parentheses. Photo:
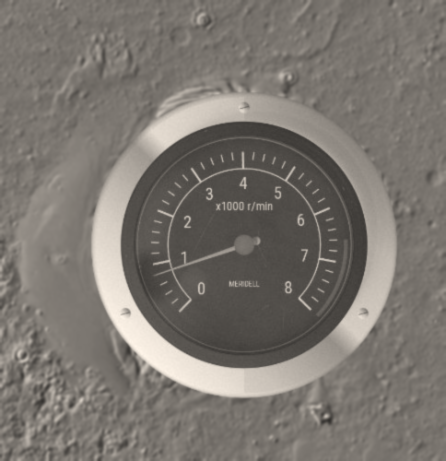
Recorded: 800 (rpm)
